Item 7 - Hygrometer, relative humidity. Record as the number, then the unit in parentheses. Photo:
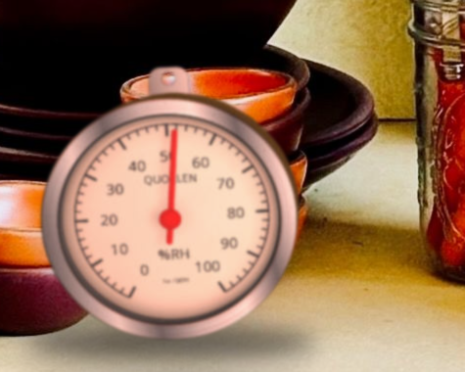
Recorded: 52 (%)
